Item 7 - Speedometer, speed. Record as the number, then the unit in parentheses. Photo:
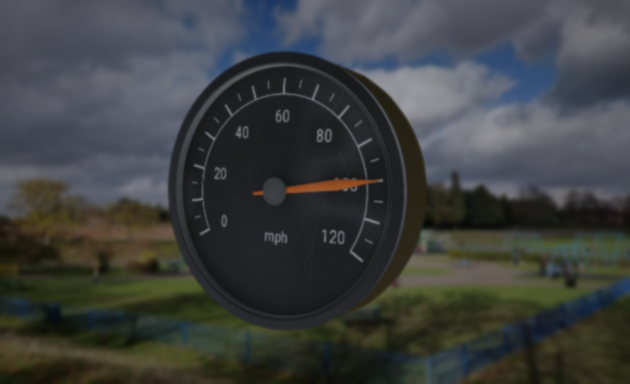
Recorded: 100 (mph)
